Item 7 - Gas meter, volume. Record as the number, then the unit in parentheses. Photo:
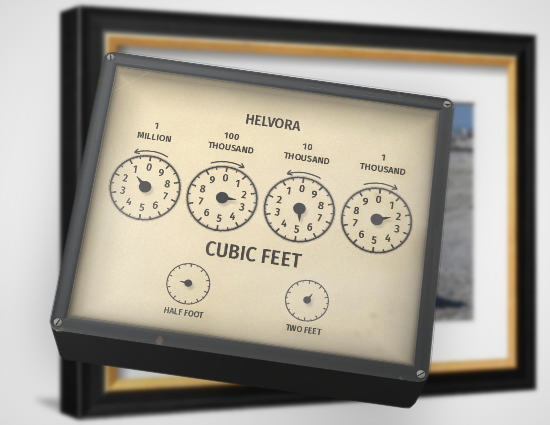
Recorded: 125200 (ft³)
